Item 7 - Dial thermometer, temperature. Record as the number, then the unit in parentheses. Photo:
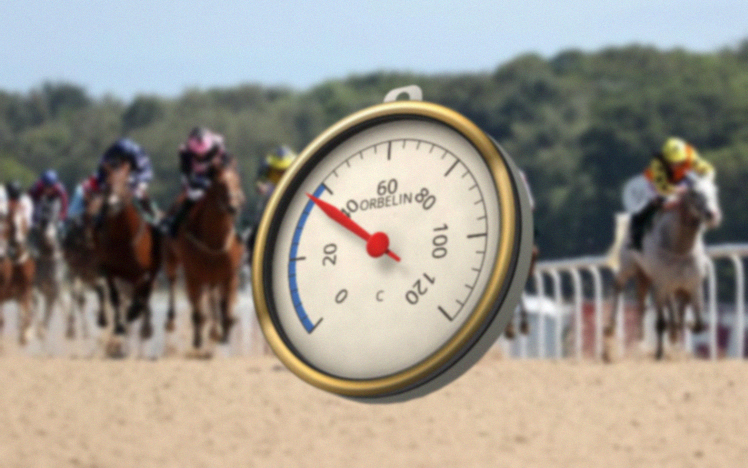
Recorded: 36 (°C)
